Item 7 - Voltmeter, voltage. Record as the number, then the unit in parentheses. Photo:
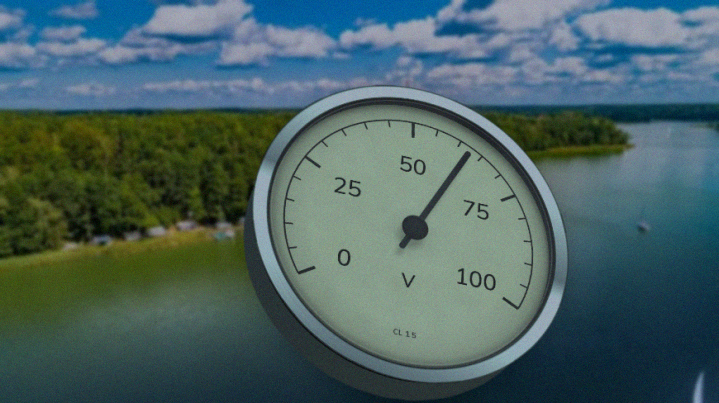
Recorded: 62.5 (V)
